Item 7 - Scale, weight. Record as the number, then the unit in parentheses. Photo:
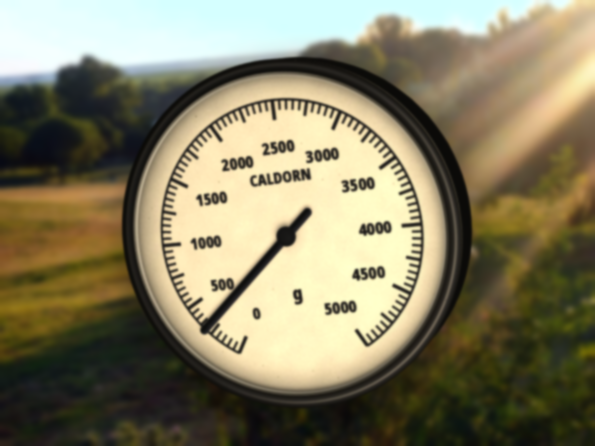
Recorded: 300 (g)
